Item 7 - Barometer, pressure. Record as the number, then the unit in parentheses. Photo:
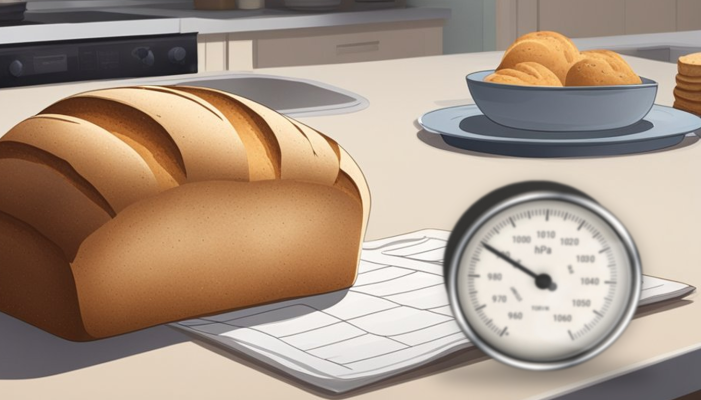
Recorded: 990 (hPa)
